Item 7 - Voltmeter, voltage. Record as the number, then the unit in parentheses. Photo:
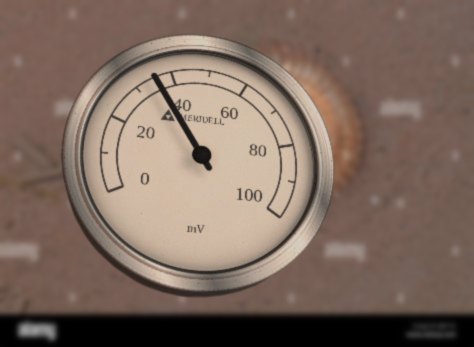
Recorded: 35 (mV)
